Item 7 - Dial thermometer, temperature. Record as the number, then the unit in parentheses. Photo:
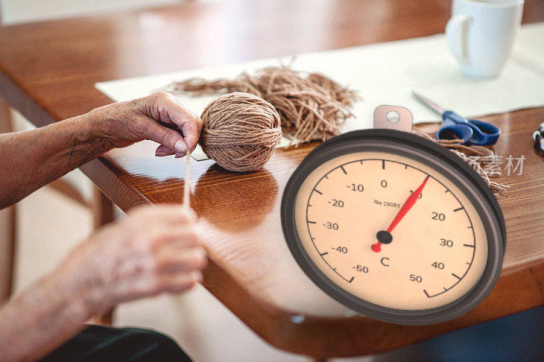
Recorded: 10 (°C)
